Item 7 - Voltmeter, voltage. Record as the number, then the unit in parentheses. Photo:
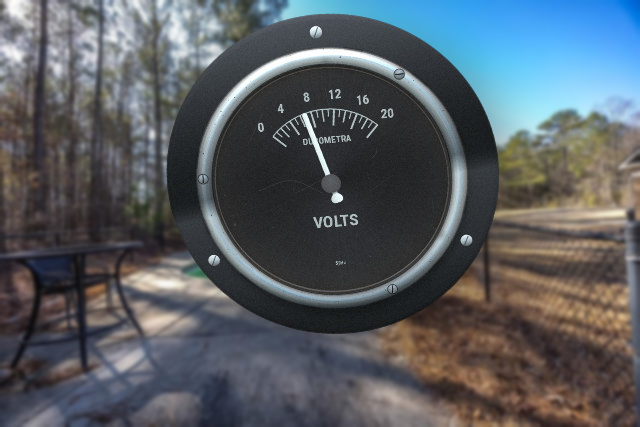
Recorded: 7 (V)
